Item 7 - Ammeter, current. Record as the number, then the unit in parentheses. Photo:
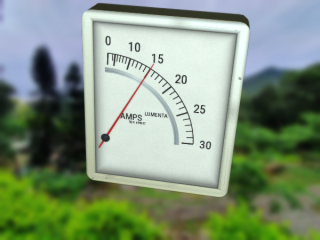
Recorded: 15 (A)
